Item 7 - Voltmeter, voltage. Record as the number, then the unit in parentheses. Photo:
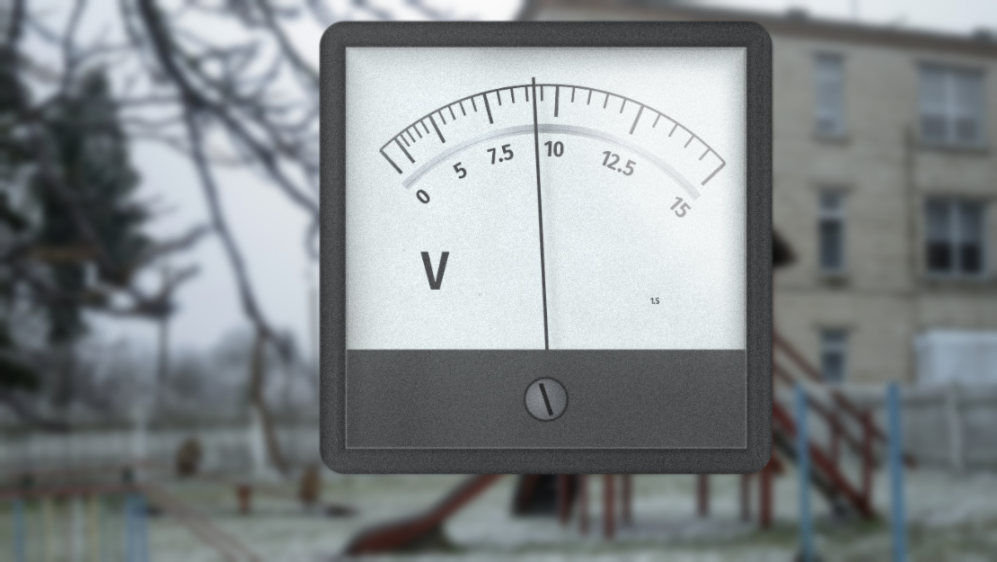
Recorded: 9.25 (V)
